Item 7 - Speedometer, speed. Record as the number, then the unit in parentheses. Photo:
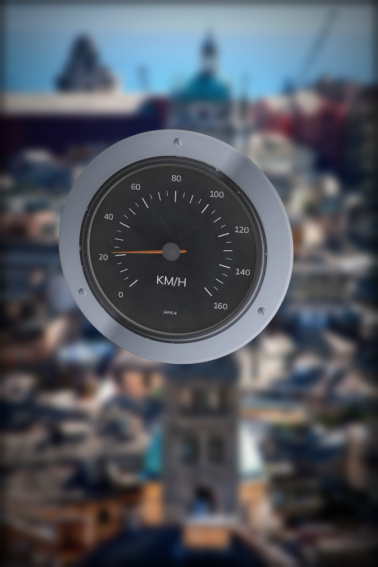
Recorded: 22.5 (km/h)
